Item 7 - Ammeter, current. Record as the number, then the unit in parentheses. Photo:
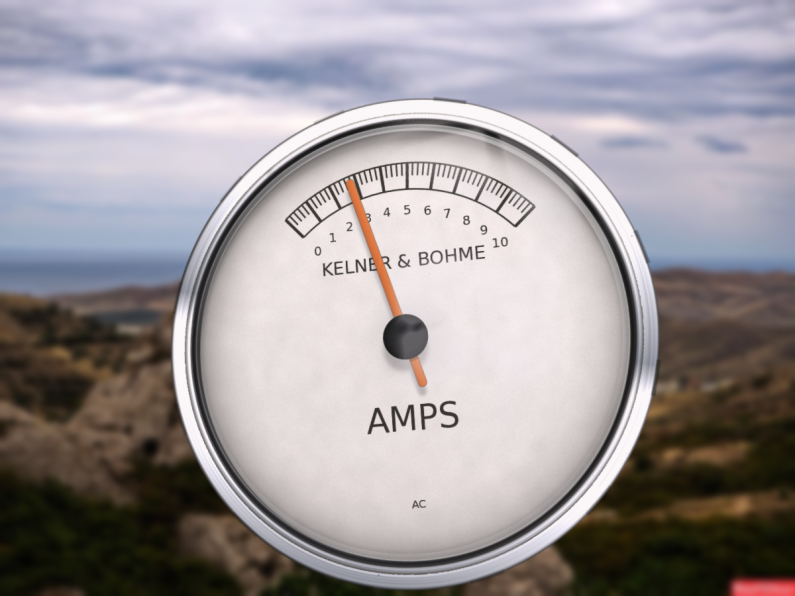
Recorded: 2.8 (A)
